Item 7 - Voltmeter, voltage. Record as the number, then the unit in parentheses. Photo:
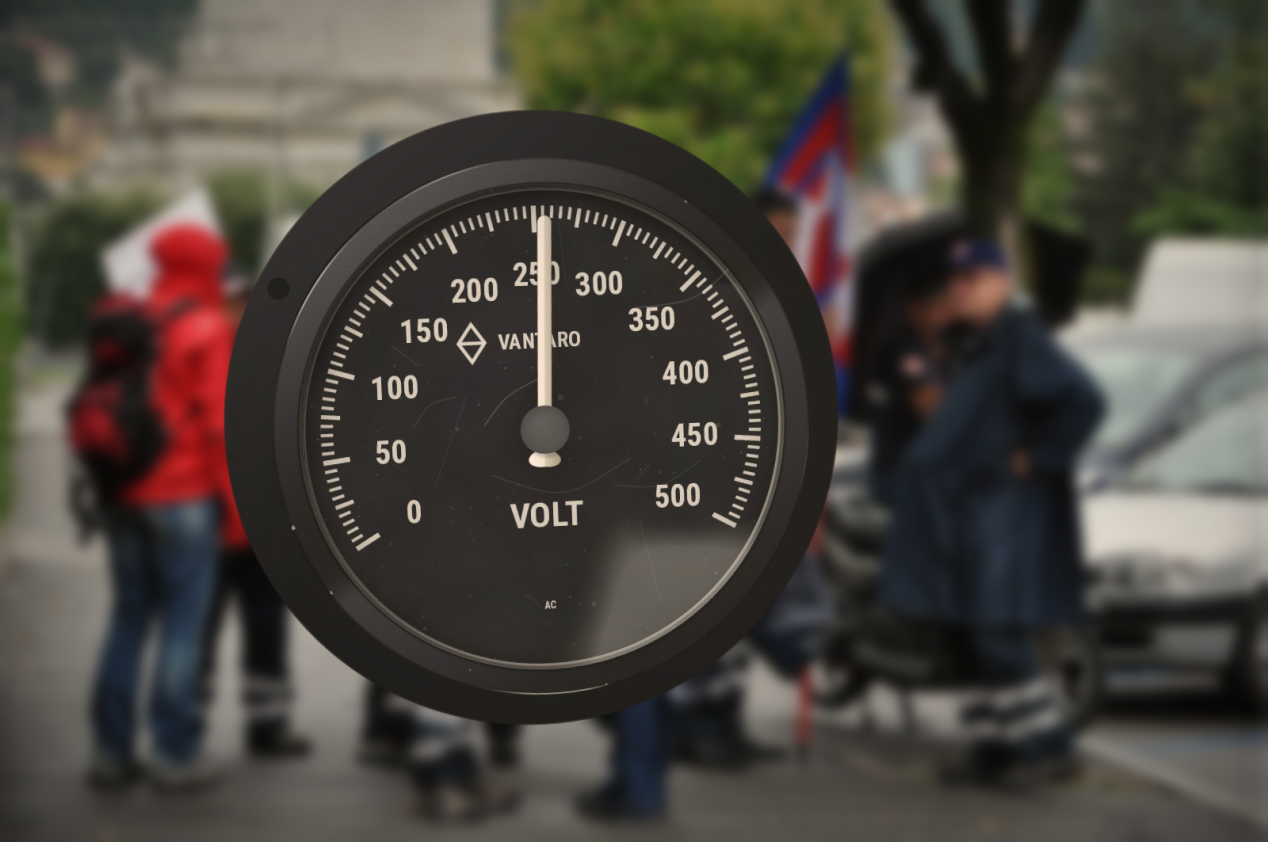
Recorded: 255 (V)
